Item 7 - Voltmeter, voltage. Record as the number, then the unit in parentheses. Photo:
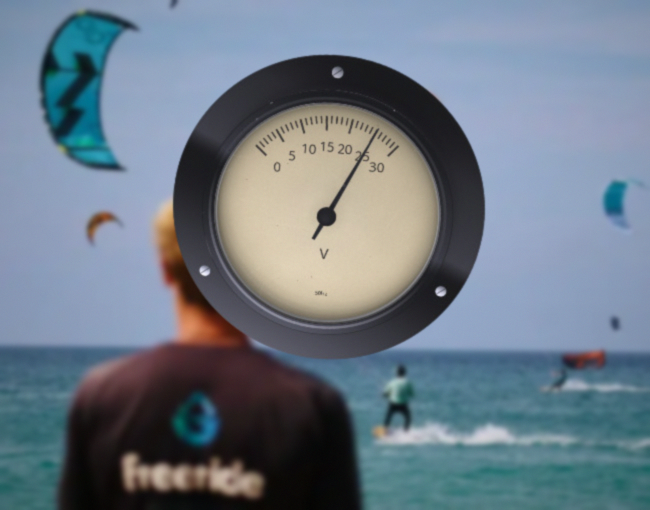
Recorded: 25 (V)
